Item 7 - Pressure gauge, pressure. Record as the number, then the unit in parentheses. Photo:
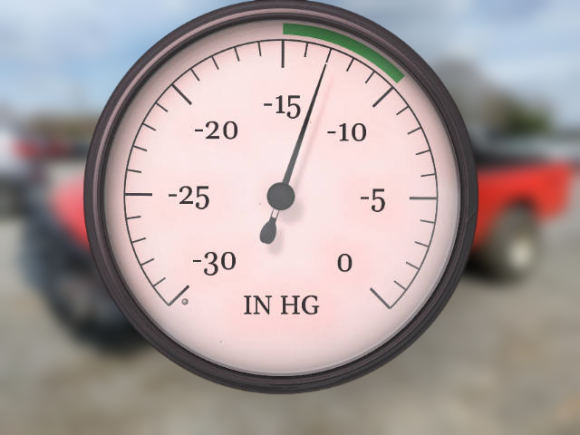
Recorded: -13 (inHg)
